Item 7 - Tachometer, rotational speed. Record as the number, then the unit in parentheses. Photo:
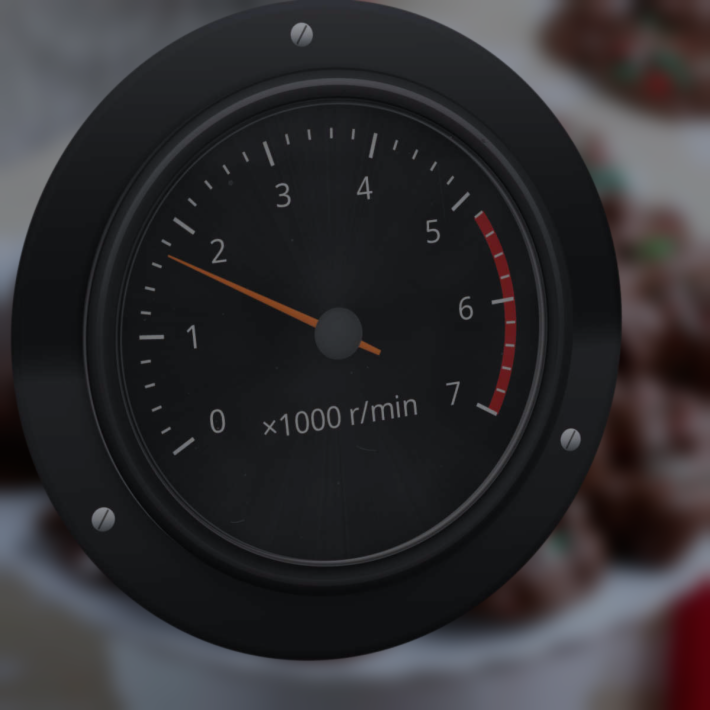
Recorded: 1700 (rpm)
